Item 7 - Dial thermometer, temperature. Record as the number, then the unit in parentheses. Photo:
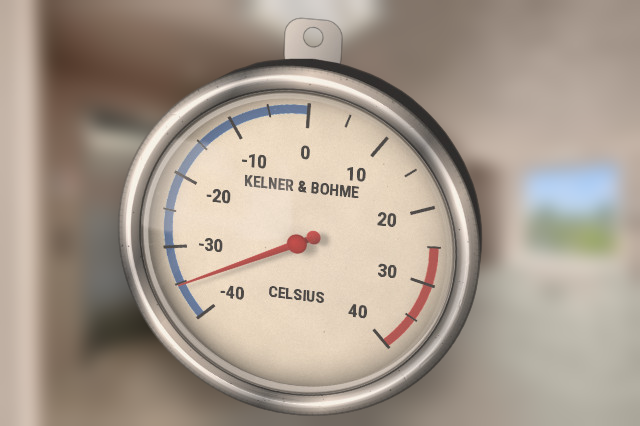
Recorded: -35 (°C)
